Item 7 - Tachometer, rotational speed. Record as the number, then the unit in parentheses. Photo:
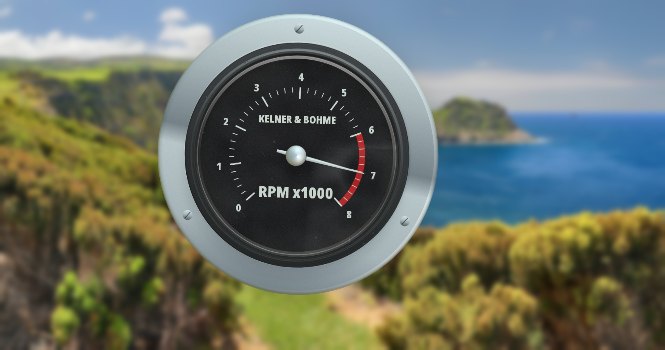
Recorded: 7000 (rpm)
